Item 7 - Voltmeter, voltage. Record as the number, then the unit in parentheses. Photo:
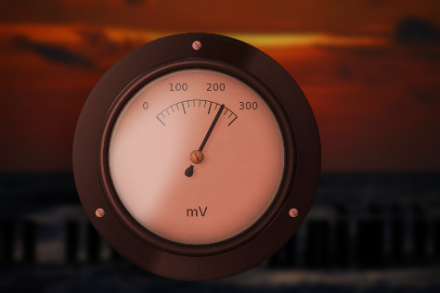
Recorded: 240 (mV)
